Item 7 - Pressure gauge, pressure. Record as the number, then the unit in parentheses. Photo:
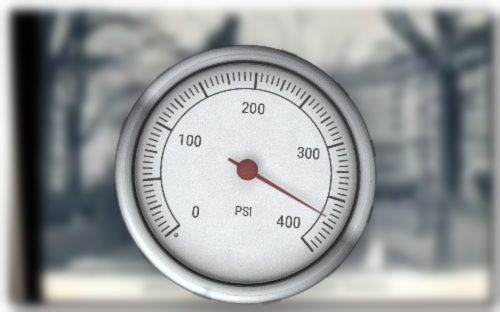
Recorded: 370 (psi)
